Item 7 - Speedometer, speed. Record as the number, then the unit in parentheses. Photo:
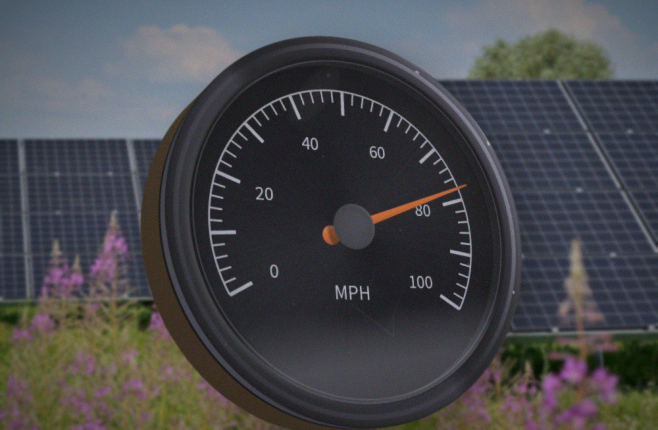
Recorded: 78 (mph)
